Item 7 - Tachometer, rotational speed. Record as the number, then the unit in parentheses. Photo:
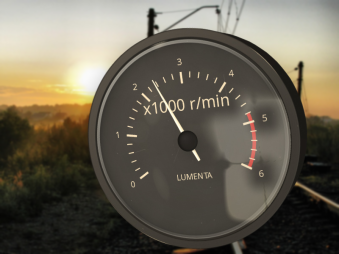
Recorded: 2400 (rpm)
